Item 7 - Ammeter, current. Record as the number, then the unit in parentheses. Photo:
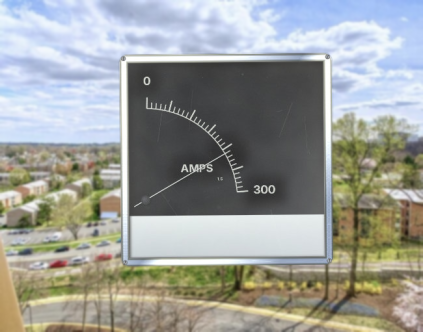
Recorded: 210 (A)
